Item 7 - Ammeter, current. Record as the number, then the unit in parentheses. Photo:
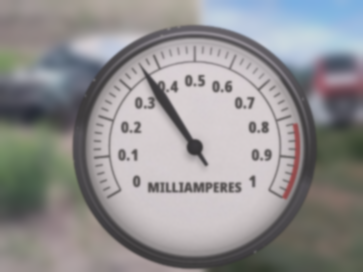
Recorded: 0.36 (mA)
